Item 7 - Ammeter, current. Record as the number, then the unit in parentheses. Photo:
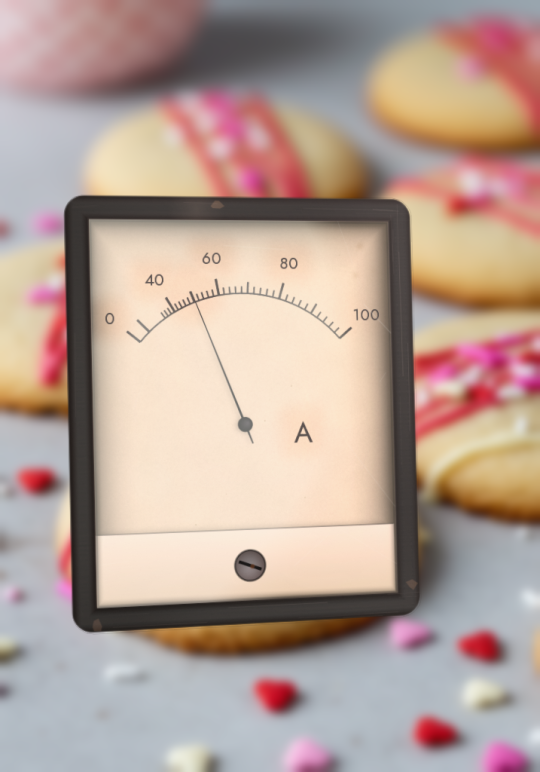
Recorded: 50 (A)
